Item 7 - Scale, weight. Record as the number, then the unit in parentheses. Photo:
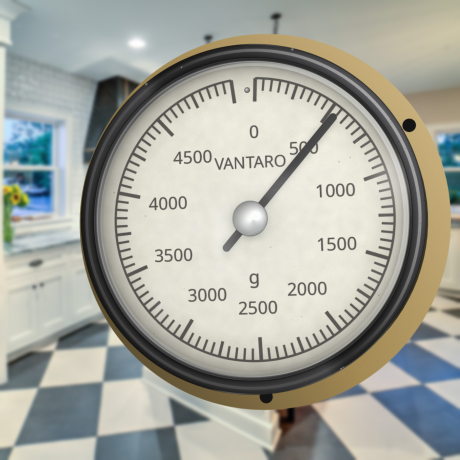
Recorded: 550 (g)
